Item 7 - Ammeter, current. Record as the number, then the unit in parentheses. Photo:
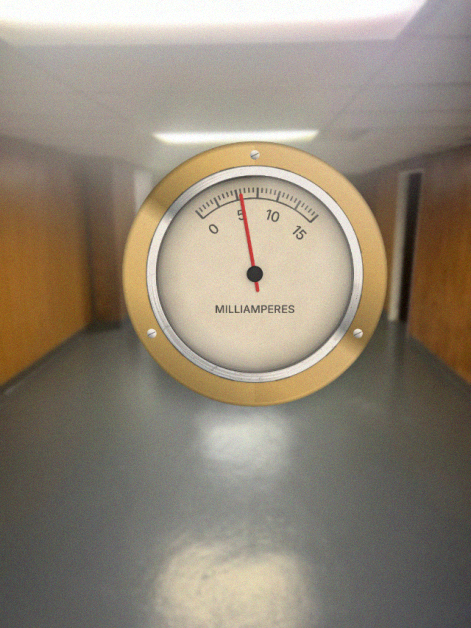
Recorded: 5.5 (mA)
